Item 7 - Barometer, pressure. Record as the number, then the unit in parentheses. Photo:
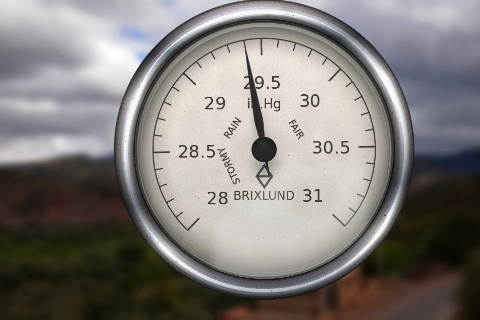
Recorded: 29.4 (inHg)
